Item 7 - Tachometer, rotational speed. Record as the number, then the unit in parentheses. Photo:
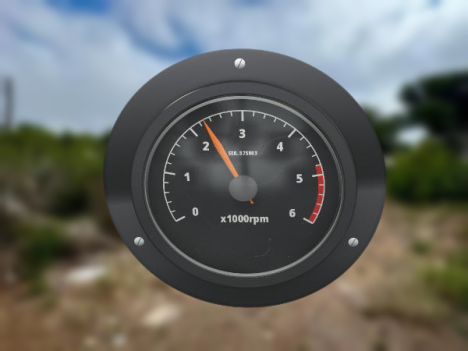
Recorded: 2300 (rpm)
